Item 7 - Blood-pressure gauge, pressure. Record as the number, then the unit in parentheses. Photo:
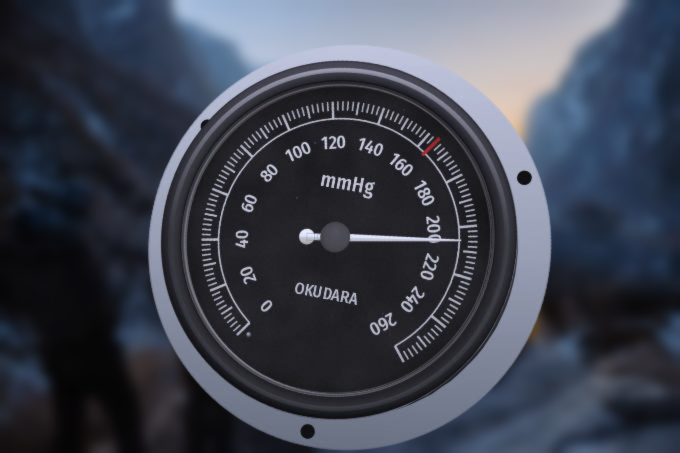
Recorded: 206 (mmHg)
